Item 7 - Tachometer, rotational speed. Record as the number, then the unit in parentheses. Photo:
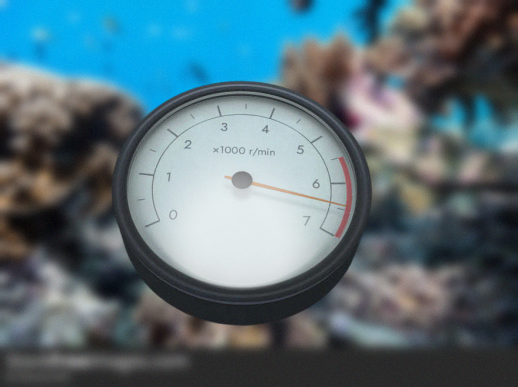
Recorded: 6500 (rpm)
